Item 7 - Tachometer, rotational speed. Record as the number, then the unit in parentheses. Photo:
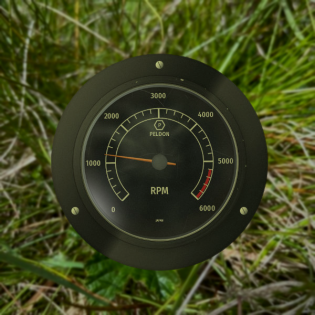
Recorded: 1200 (rpm)
